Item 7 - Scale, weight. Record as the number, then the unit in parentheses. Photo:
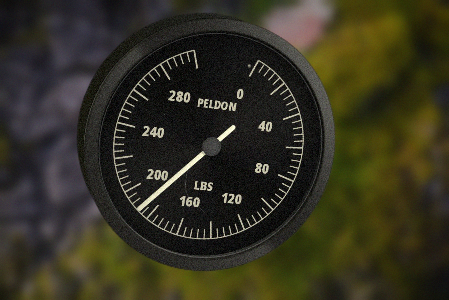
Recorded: 188 (lb)
